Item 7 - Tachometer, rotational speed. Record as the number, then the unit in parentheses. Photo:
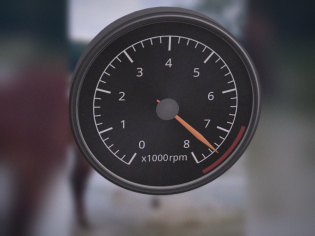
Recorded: 7500 (rpm)
